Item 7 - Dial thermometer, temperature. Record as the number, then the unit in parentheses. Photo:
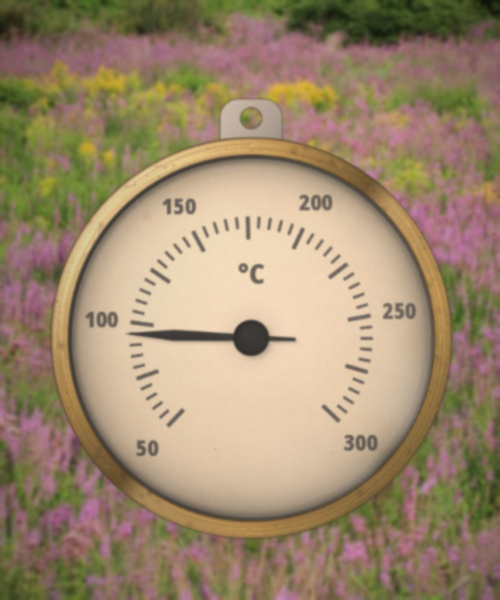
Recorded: 95 (°C)
